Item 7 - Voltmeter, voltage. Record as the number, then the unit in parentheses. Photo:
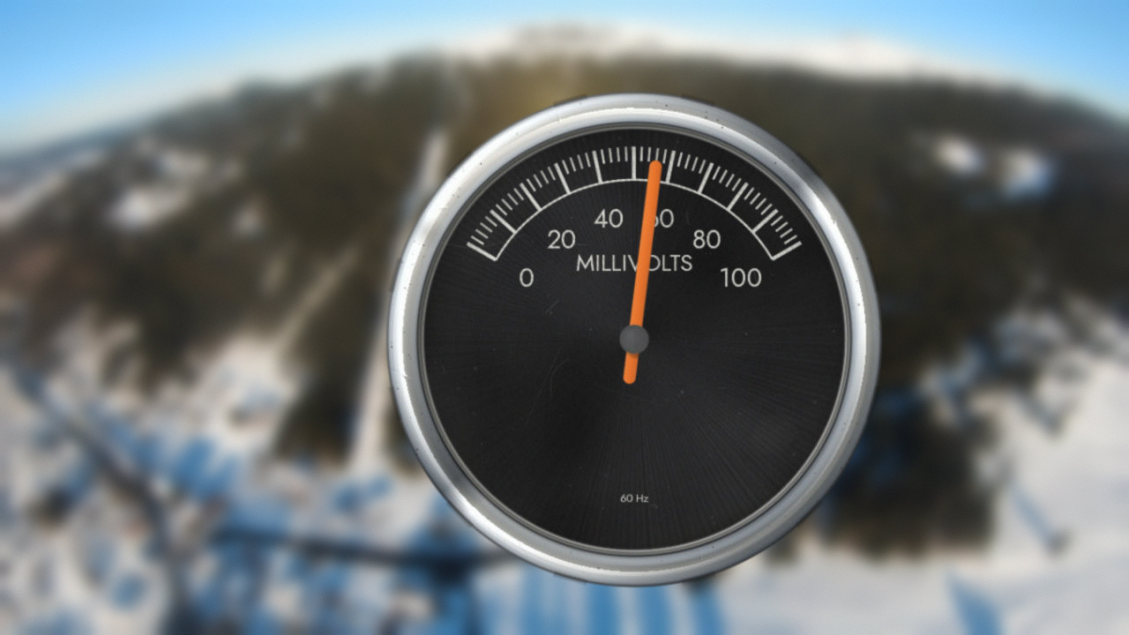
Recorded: 56 (mV)
